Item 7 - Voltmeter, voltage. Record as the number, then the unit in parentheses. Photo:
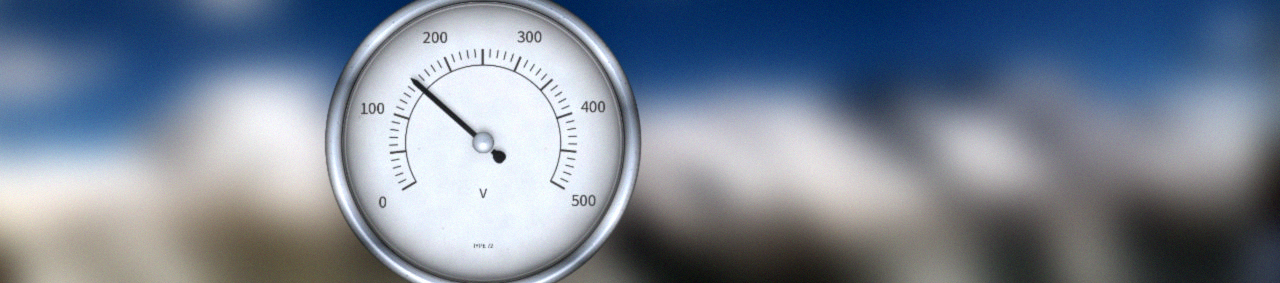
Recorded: 150 (V)
